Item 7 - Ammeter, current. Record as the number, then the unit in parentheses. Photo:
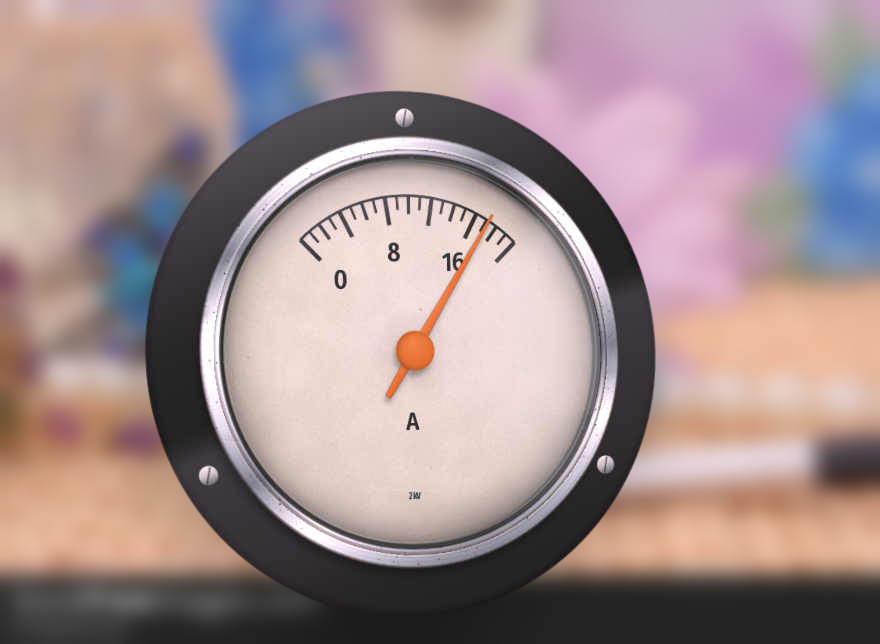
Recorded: 17 (A)
